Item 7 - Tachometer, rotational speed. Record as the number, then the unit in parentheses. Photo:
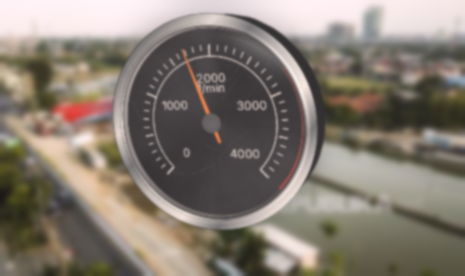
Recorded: 1700 (rpm)
